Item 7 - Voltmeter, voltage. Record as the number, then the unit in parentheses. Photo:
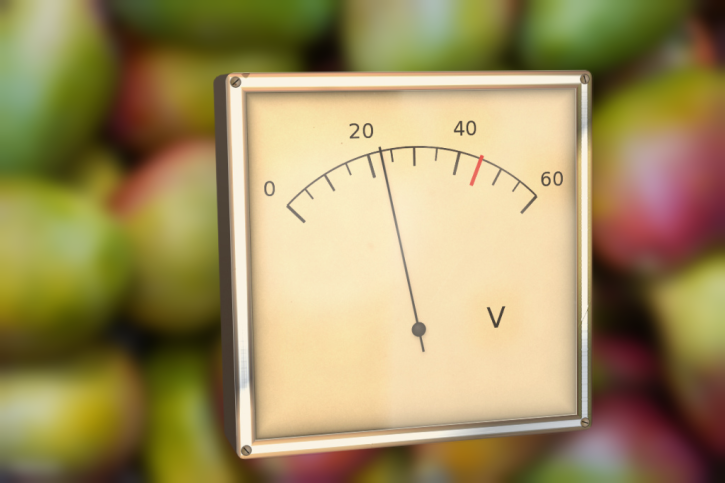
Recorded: 22.5 (V)
